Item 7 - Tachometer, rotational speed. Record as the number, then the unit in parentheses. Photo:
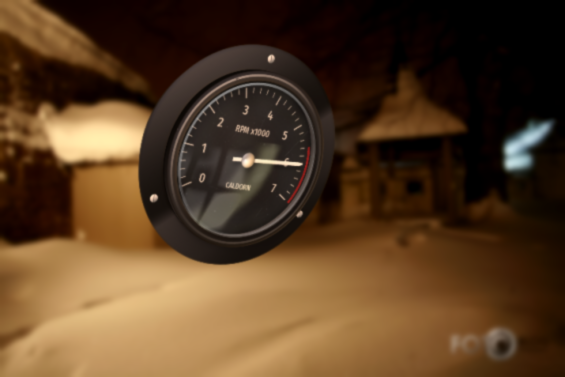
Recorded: 6000 (rpm)
